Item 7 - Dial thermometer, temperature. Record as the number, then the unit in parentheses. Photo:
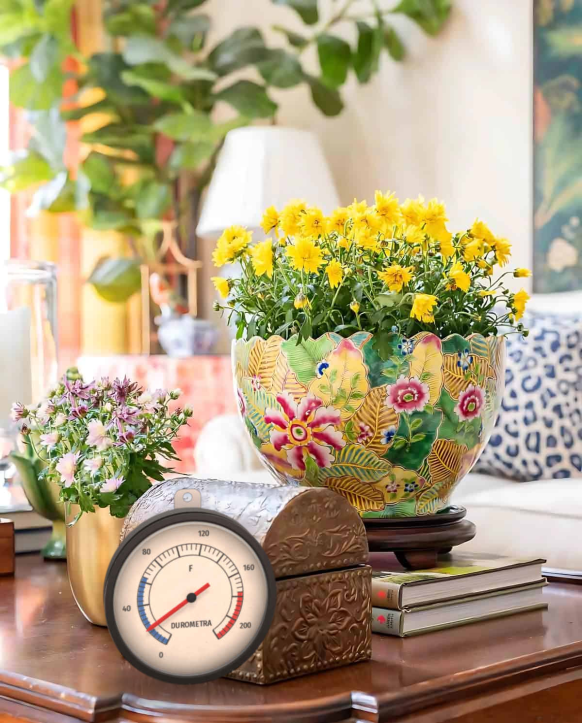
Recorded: 20 (°F)
